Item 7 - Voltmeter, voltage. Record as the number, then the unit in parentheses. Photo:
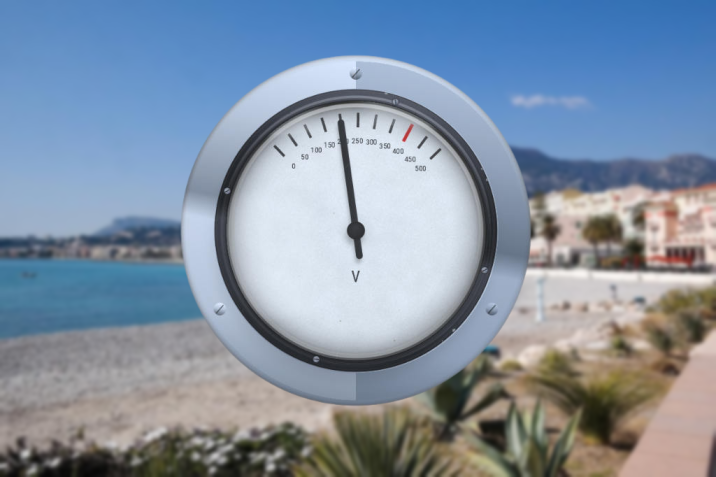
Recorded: 200 (V)
